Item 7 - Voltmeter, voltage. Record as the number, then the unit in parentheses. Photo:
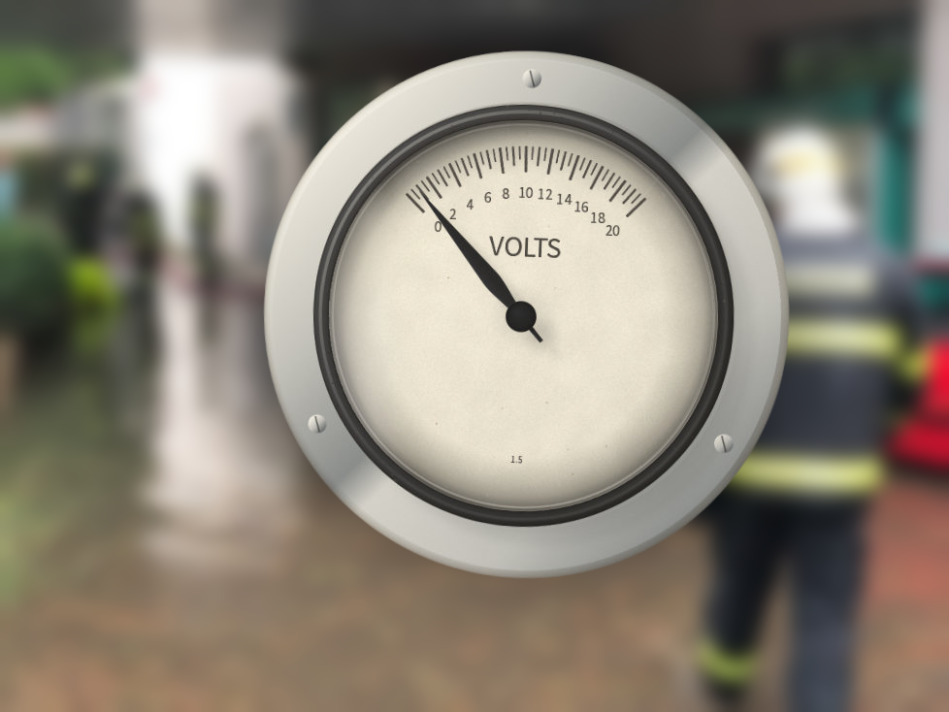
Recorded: 1 (V)
